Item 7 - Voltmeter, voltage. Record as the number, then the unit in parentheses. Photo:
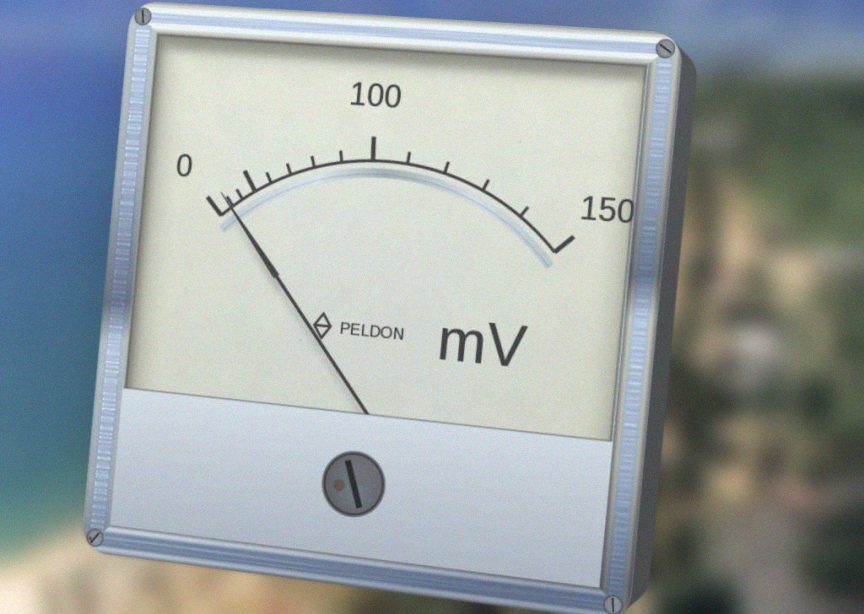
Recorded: 30 (mV)
